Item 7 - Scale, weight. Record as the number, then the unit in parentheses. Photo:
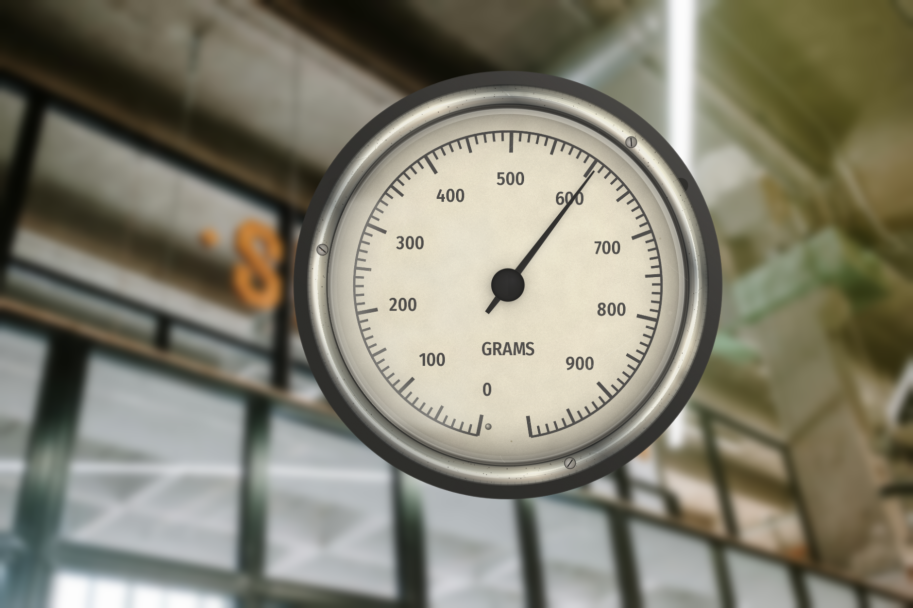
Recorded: 605 (g)
